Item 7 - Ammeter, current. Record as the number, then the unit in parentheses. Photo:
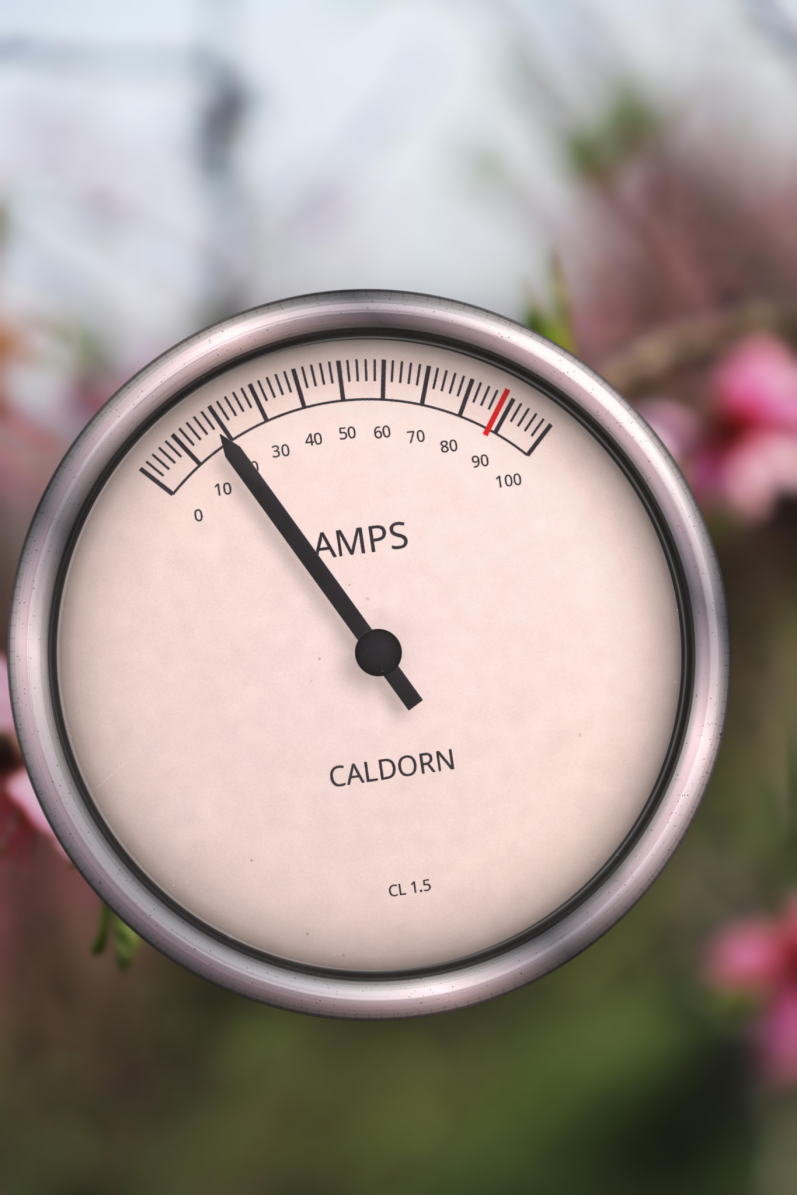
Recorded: 18 (A)
